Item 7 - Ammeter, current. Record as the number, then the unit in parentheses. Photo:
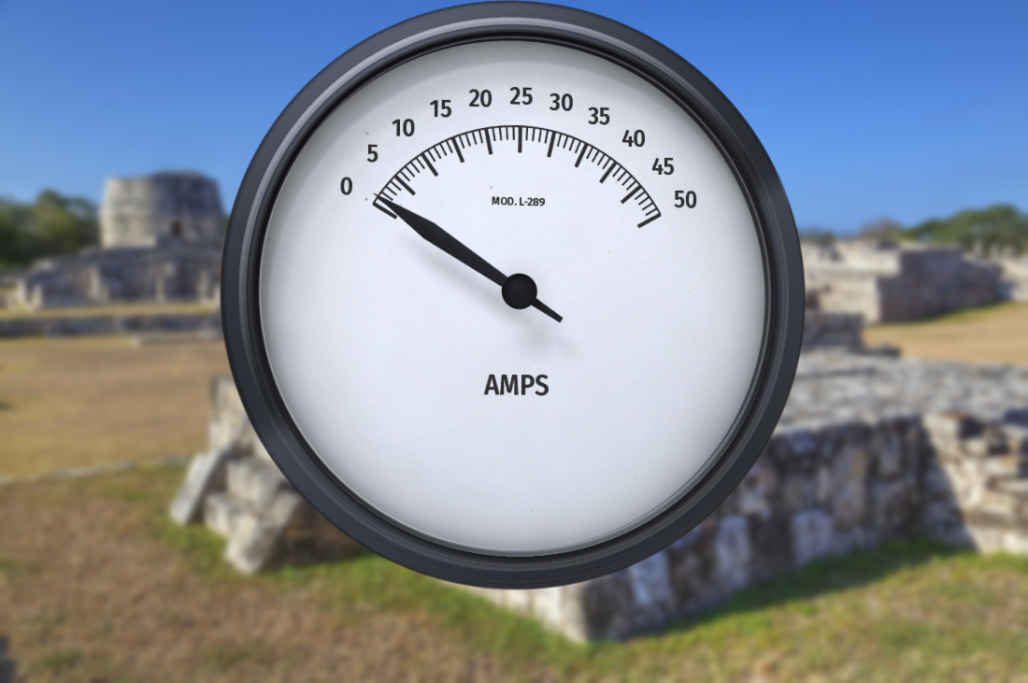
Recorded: 1 (A)
